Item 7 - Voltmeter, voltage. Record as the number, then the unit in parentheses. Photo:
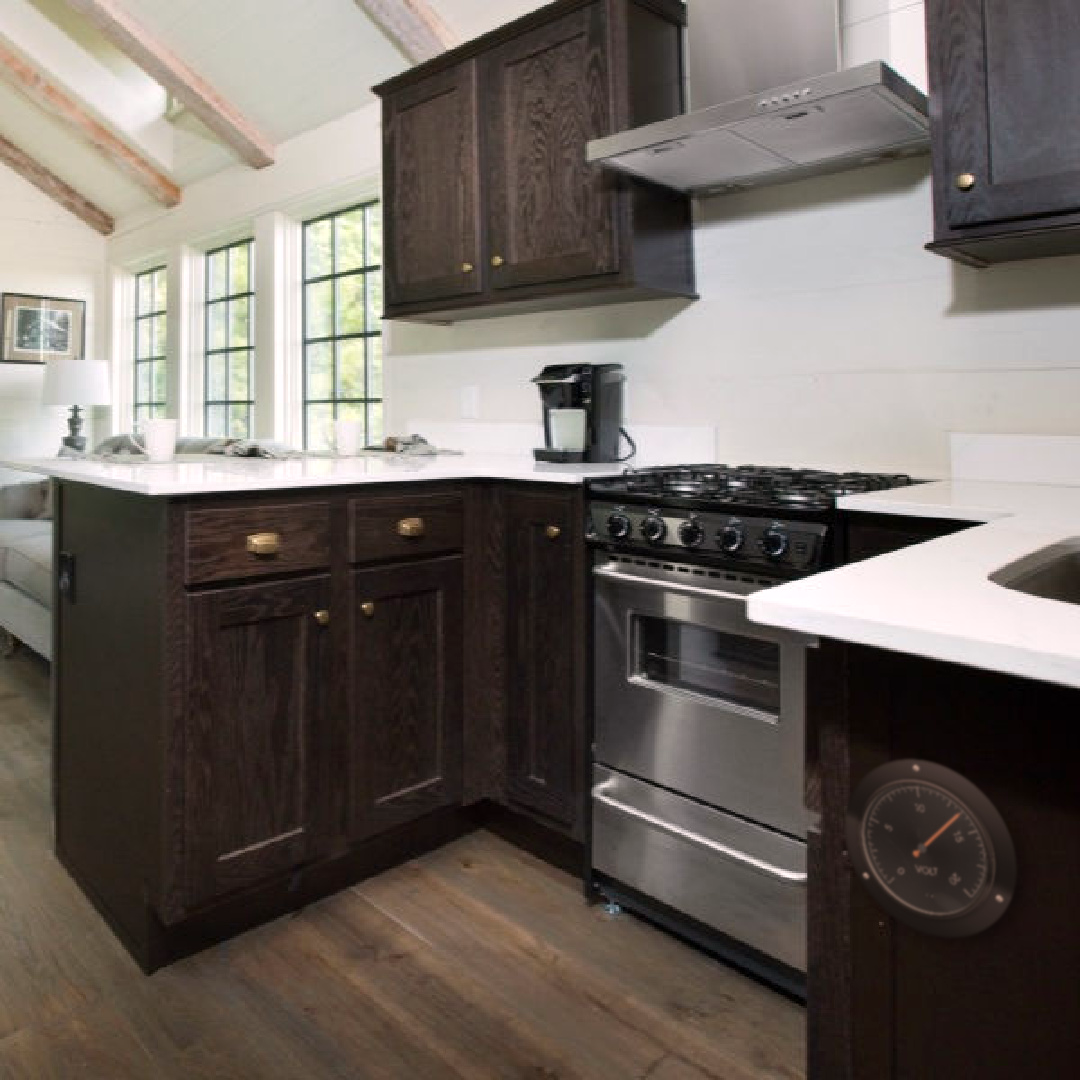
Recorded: 13.5 (V)
